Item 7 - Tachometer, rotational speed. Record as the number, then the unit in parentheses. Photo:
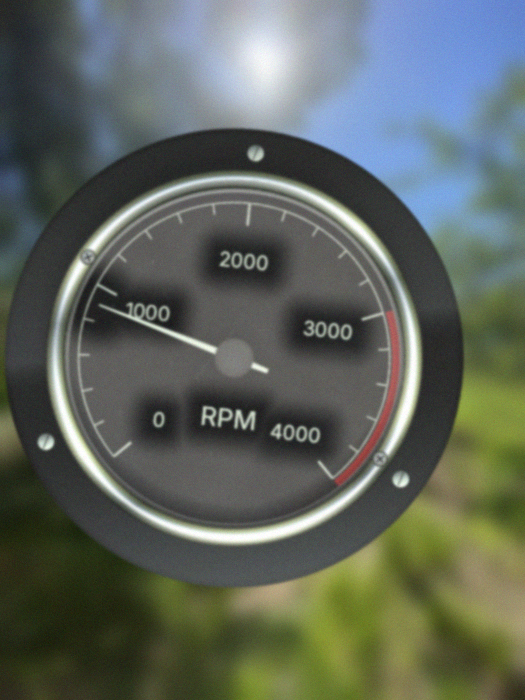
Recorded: 900 (rpm)
